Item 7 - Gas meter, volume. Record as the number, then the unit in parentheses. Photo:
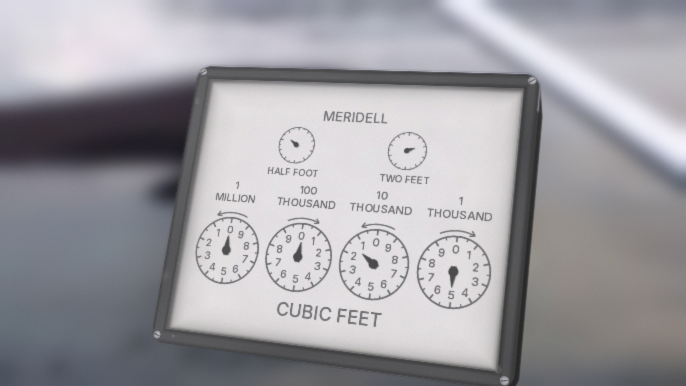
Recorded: 1500 (ft³)
